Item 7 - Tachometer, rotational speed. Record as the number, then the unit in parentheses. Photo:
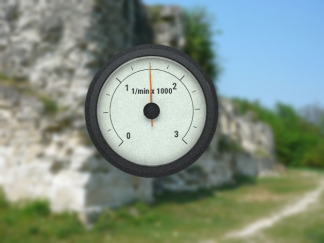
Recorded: 1500 (rpm)
